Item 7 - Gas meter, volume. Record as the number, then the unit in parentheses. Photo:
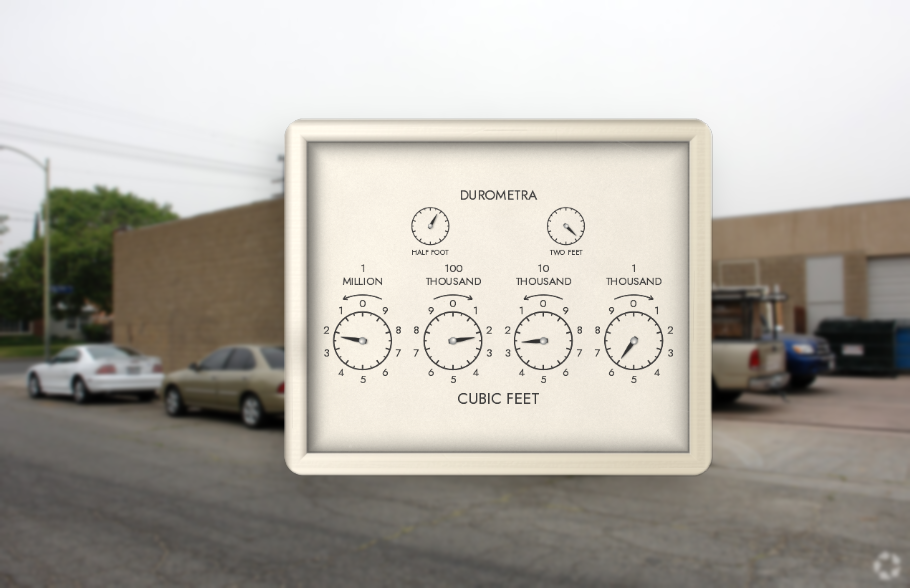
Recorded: 222600 (ft³)
